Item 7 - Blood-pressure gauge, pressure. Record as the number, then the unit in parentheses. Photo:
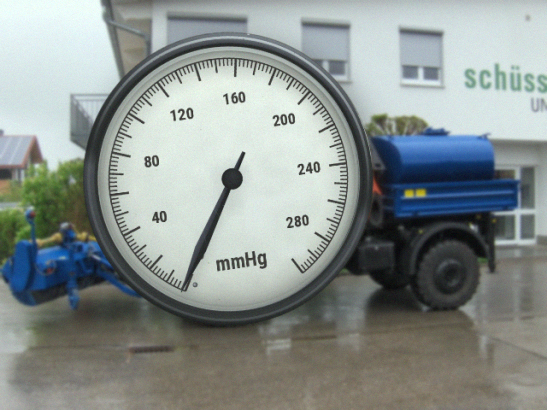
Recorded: 2 (mmHg)
